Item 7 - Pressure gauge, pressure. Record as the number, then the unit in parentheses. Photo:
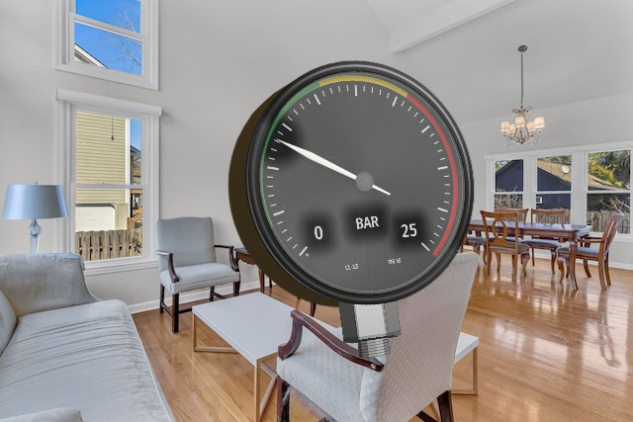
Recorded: 6.5 (bar)
